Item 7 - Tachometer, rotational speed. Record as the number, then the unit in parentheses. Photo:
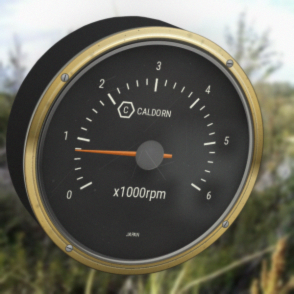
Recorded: 800 (rpm)
